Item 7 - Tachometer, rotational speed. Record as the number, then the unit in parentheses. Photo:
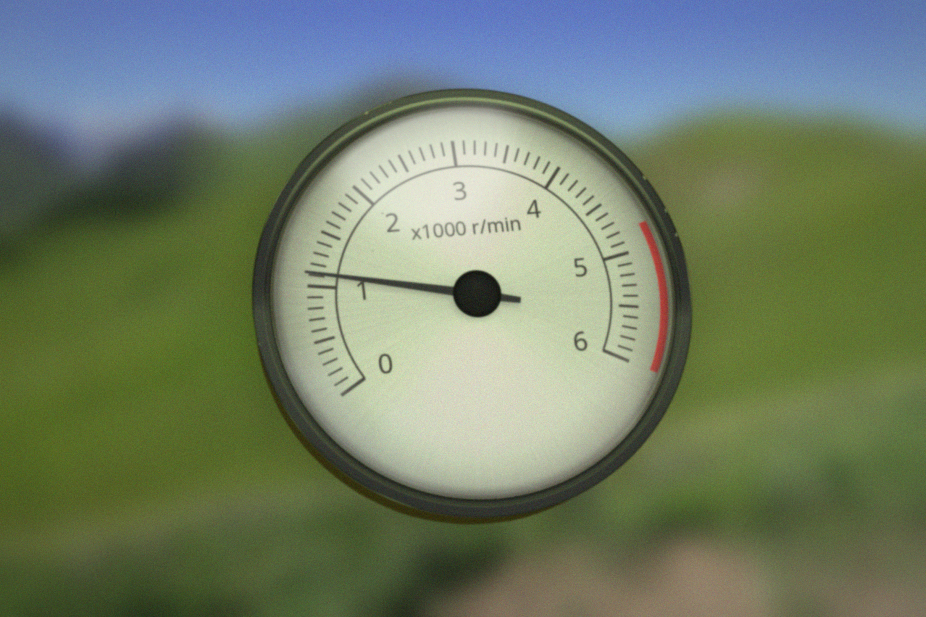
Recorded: 1100 (rpm)
